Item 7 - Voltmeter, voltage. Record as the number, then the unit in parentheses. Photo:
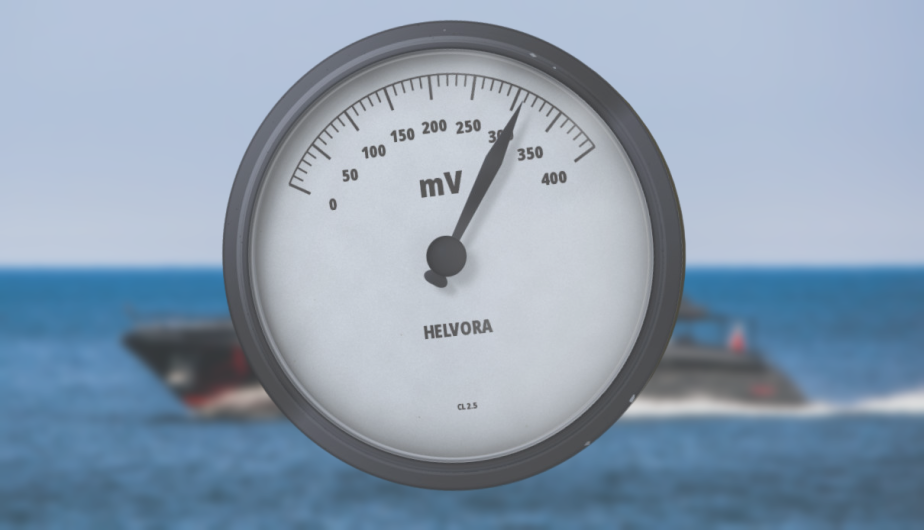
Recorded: 310 (mV)
